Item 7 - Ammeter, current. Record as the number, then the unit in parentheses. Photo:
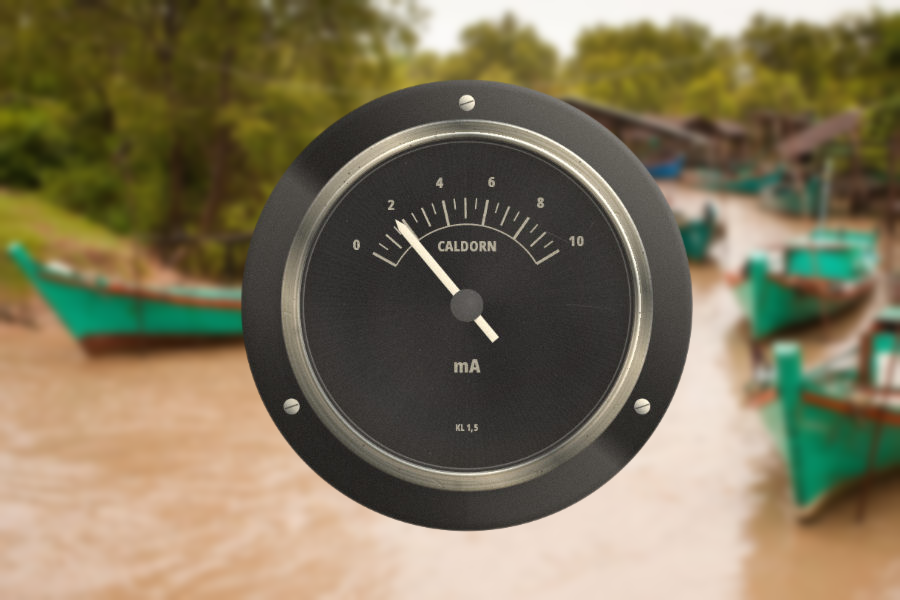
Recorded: 1.75 (mA)
